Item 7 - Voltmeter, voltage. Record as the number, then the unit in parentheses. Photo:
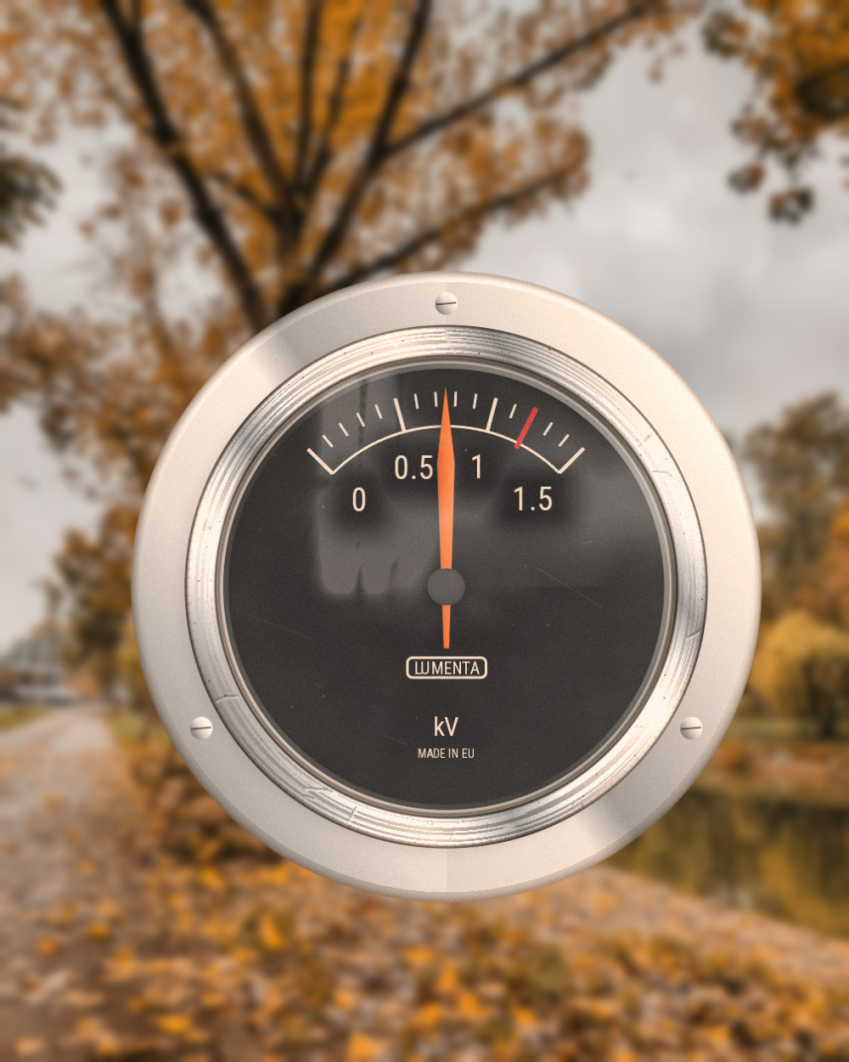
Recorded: 0.75 (kV)
